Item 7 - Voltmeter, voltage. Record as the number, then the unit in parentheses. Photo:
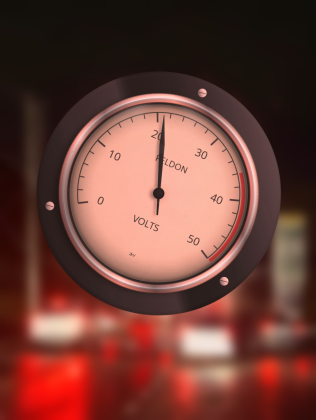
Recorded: 21 (V)
